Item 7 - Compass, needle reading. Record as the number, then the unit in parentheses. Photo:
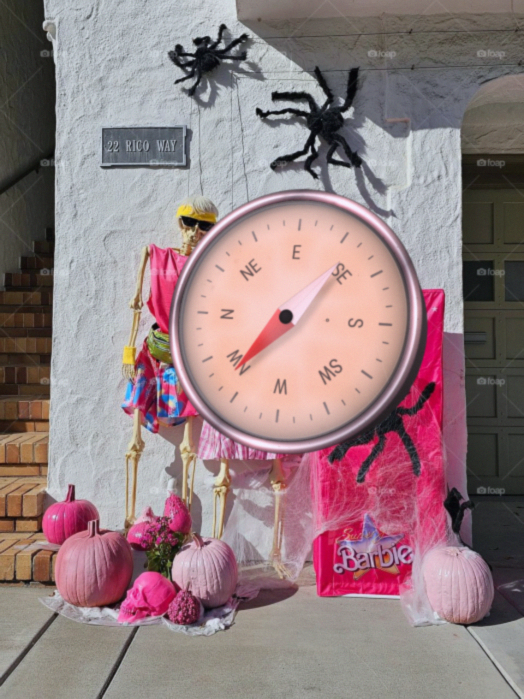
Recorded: 310 (°)
